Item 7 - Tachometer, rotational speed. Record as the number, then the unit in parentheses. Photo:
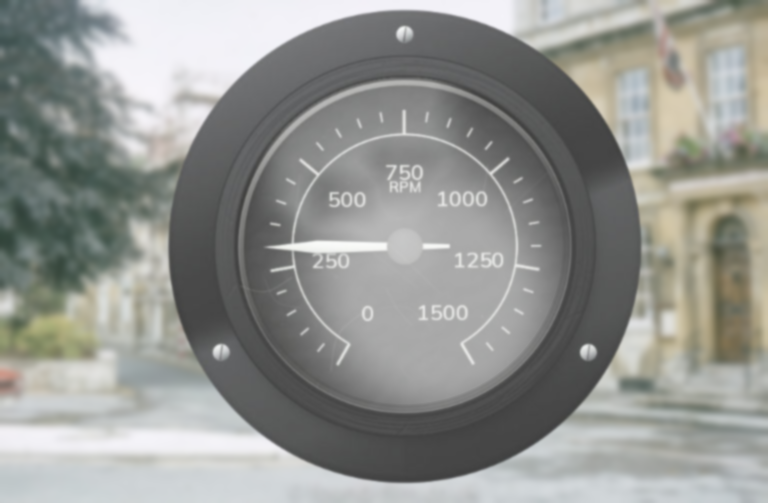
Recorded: 300 (rpm)
